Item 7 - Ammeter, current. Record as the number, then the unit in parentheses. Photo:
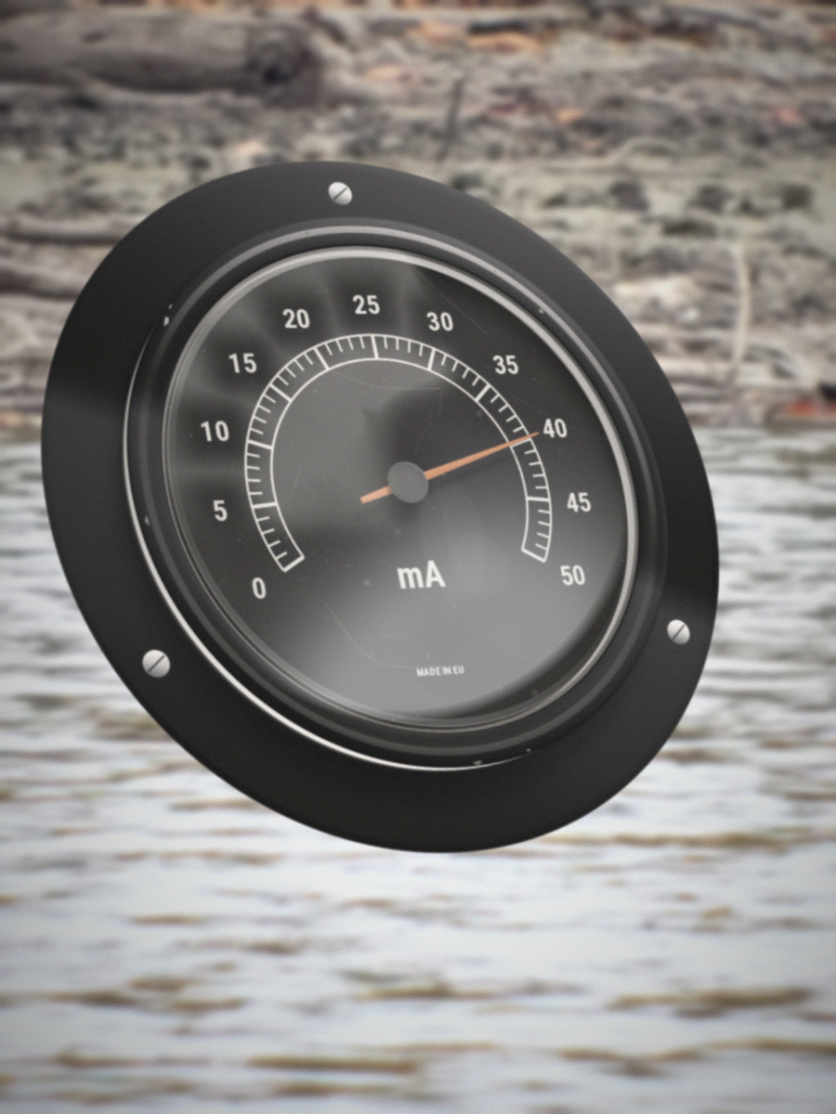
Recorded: 40 (mA)
